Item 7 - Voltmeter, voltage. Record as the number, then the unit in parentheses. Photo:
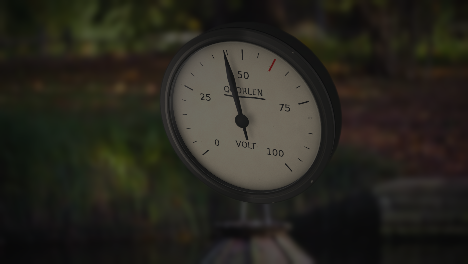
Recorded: 45 (V)
